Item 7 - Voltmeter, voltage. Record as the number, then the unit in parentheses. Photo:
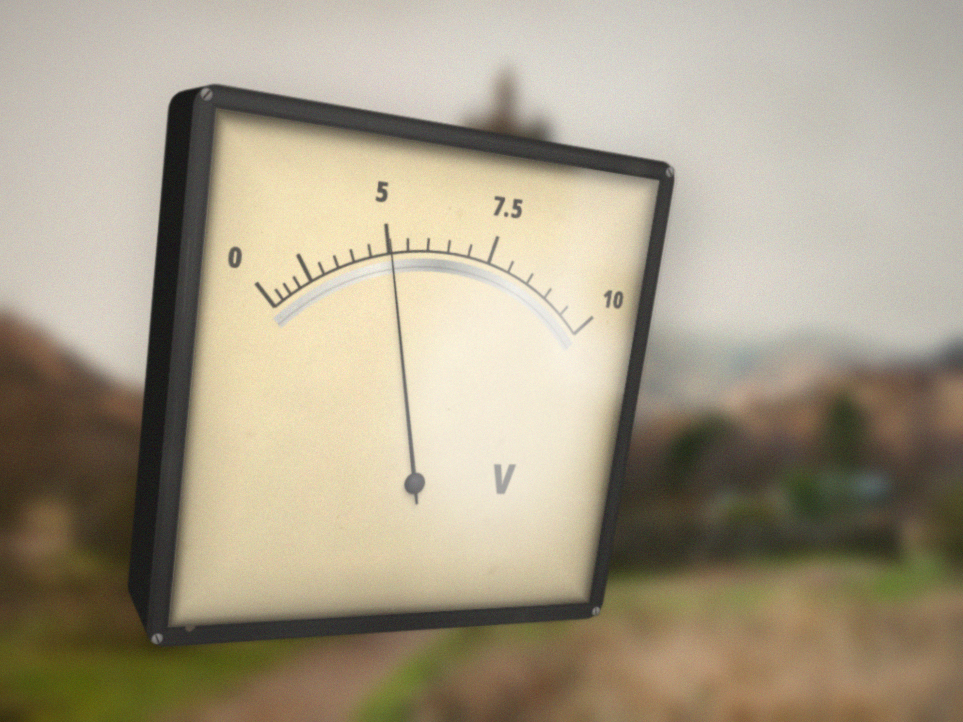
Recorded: 5 (V)
